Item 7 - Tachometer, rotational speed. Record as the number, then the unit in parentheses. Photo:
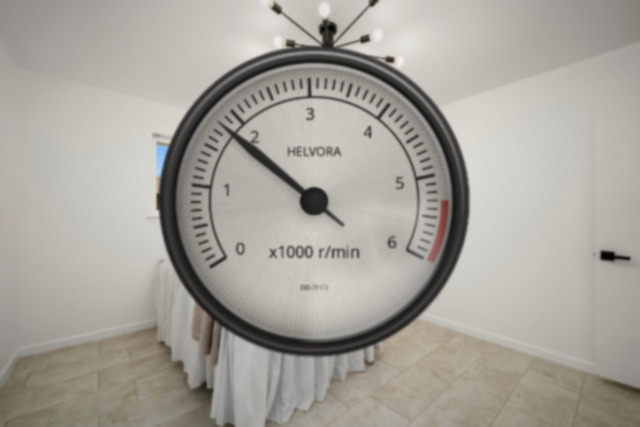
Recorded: 1800 (rpm)
